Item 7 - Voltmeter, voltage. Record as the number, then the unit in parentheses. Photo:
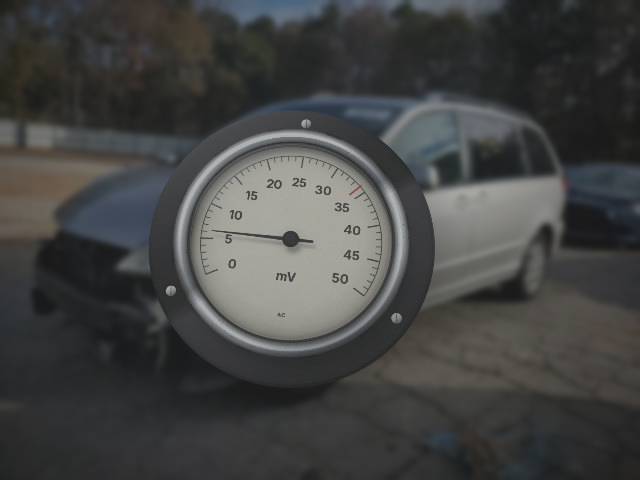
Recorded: 6 (mV)
